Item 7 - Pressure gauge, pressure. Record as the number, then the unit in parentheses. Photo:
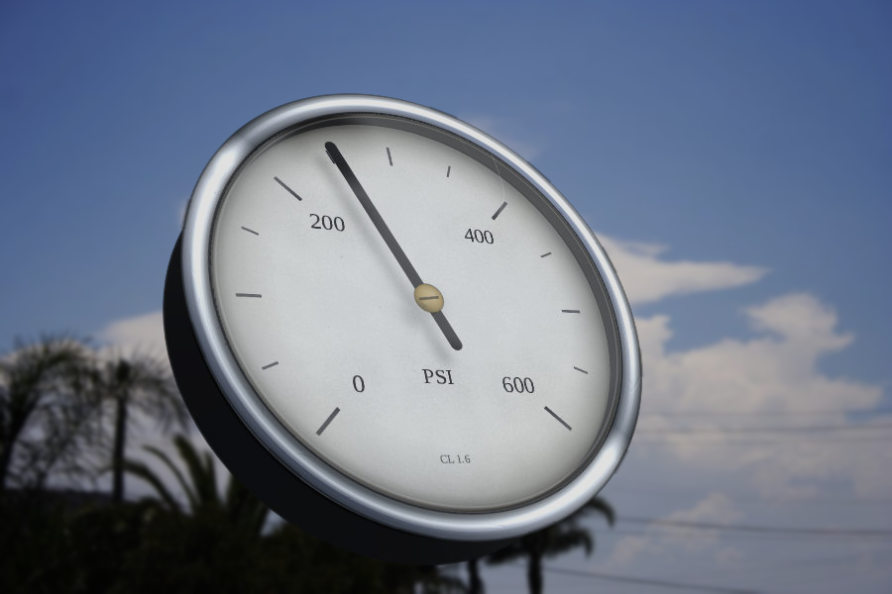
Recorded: 250 (psi)
